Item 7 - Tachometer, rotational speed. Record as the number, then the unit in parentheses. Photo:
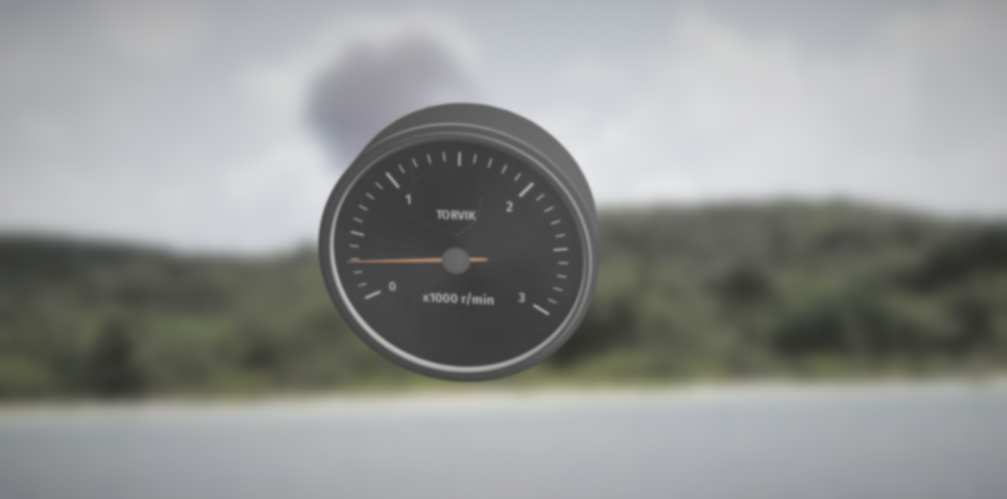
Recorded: 300 (rpm)
